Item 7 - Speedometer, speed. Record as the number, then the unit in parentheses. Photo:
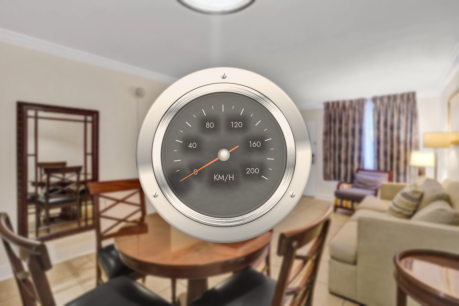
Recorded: 0 (km/h)
